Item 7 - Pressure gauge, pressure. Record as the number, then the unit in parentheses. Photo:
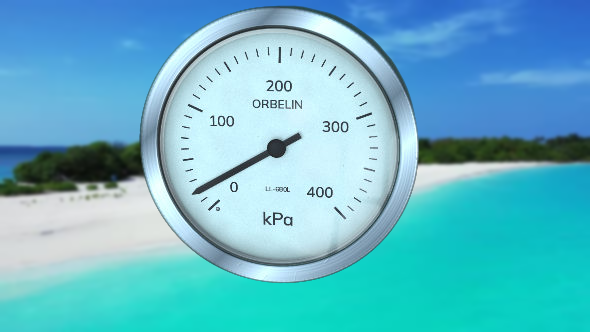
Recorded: 20 (kPa)
